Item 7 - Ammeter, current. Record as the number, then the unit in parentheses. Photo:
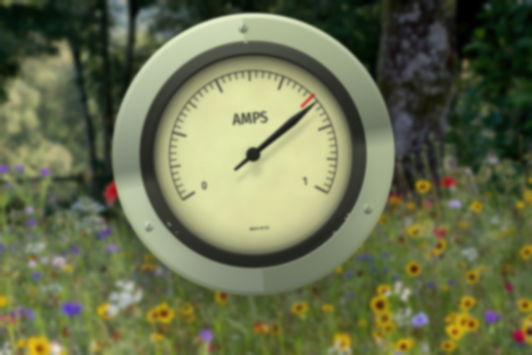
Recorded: 0.72 (A)
